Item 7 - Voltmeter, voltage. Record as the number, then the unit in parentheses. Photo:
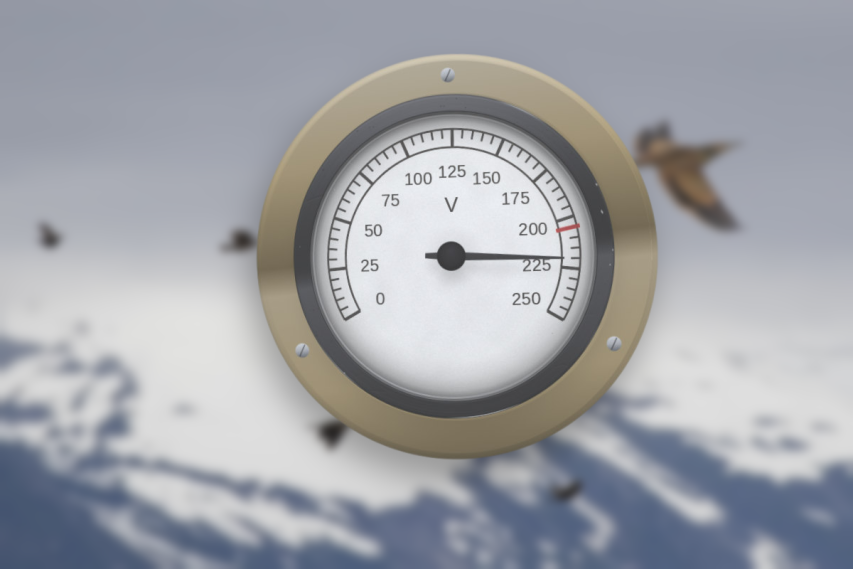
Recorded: 220 (V)
